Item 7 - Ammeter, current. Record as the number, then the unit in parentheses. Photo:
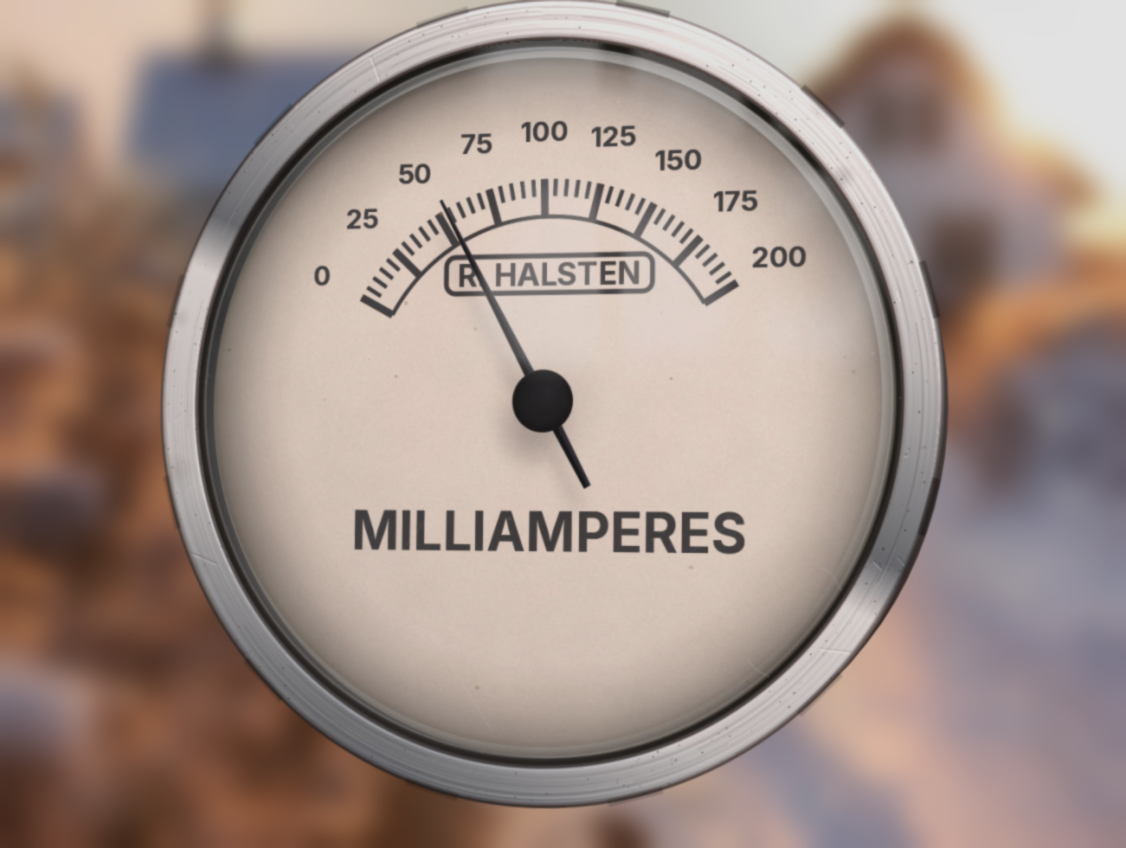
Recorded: 55 (mA)
